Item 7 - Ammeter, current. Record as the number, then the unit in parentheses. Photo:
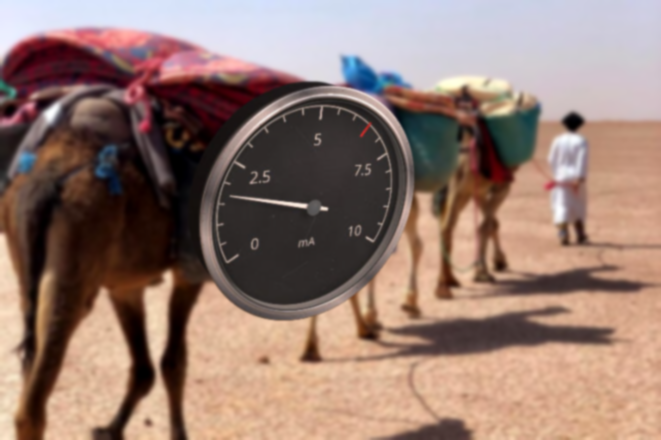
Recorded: 1.75 (mA)
